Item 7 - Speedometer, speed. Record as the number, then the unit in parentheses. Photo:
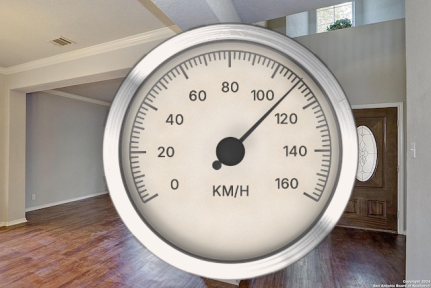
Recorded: 110 (km/h)
